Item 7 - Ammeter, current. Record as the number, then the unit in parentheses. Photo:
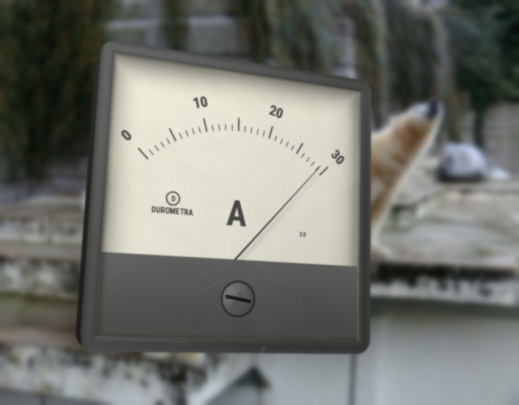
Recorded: 29 (A)
